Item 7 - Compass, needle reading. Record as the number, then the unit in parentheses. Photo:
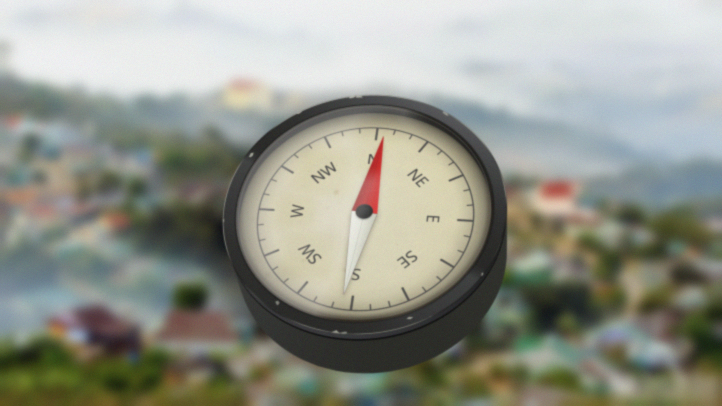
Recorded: 5 (°)
